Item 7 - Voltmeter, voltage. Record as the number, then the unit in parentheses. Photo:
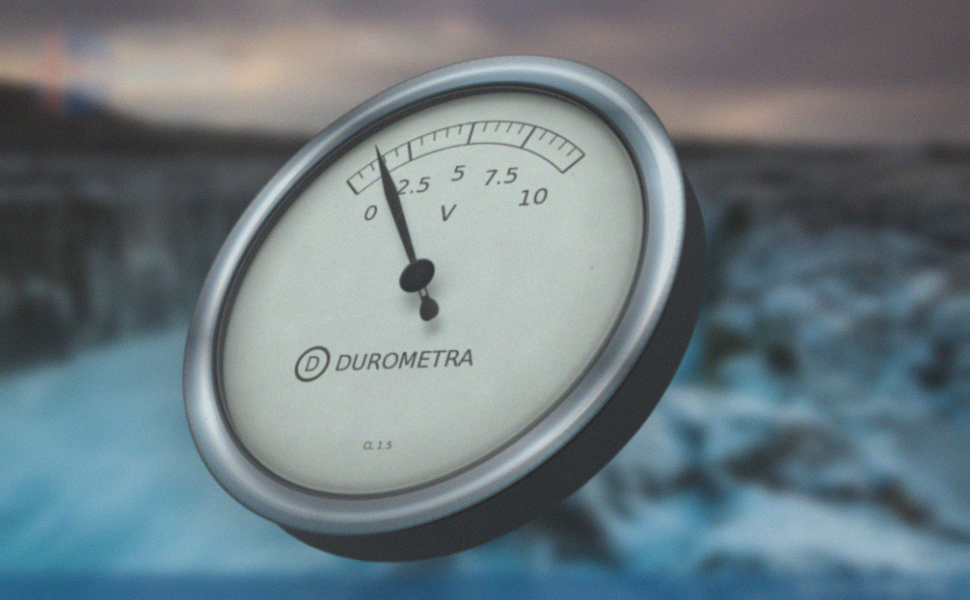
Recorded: 1.5 (V)
